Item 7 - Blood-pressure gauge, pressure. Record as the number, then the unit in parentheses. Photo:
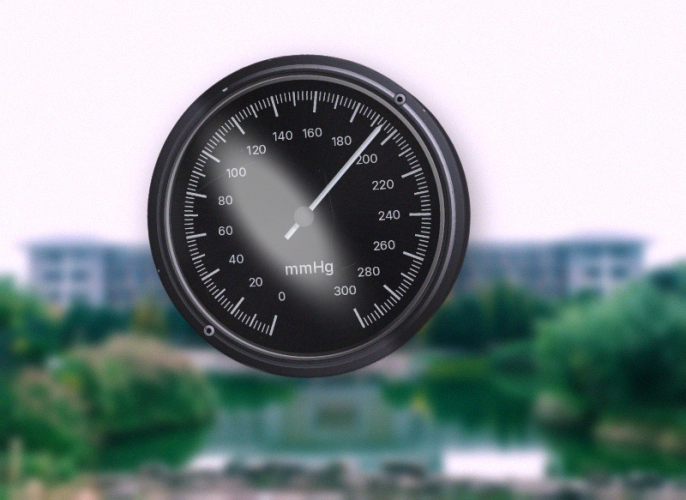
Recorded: 194 (mmHg)
